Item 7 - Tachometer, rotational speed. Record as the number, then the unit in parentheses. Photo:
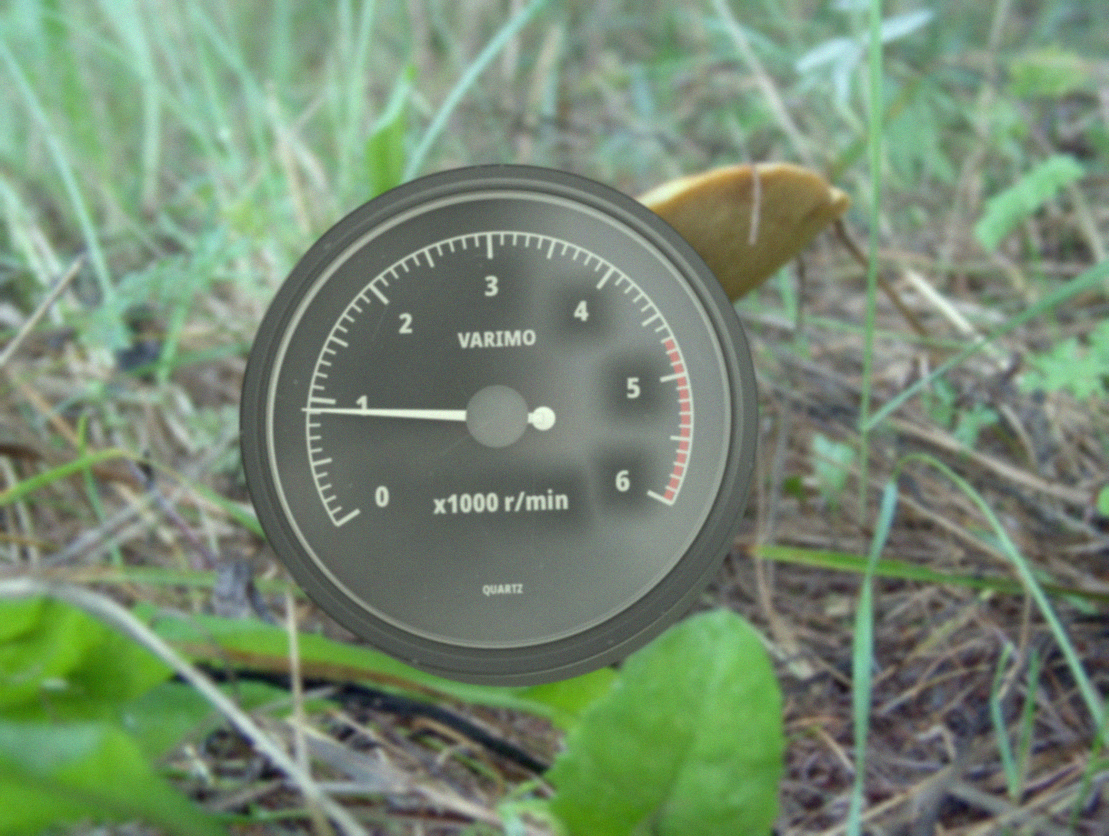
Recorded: 900 (rpm)
